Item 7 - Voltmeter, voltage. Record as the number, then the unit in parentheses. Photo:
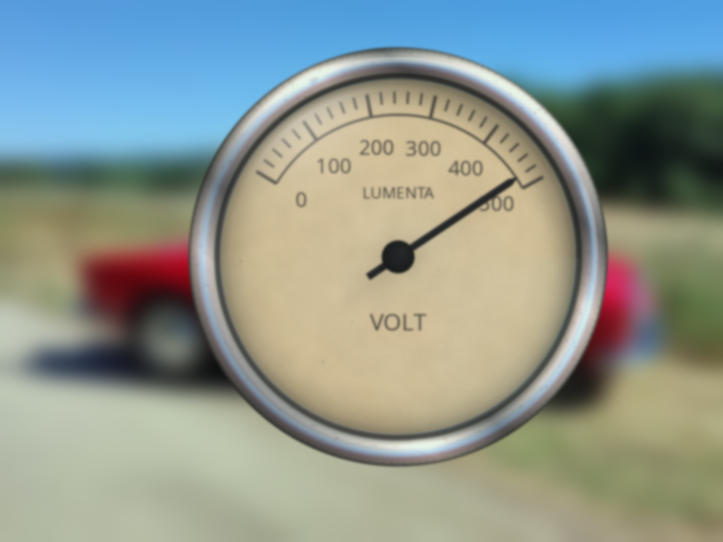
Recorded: 480 (V)
